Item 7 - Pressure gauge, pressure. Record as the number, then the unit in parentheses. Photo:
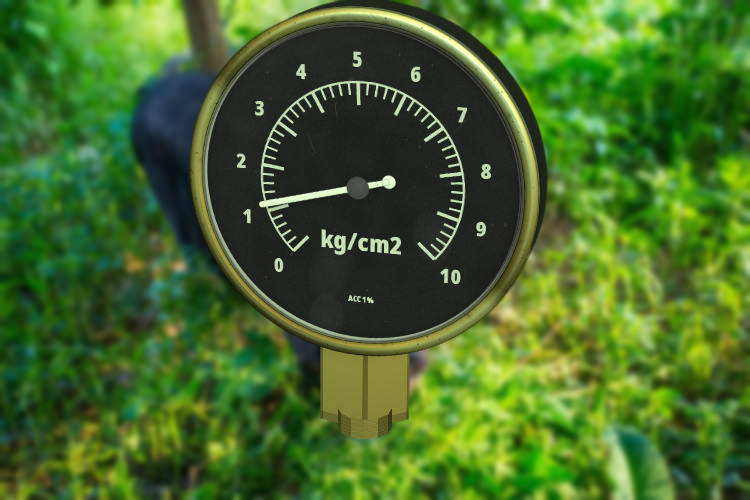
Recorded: 1.2 (kg/cm²)
